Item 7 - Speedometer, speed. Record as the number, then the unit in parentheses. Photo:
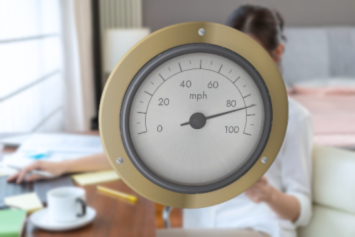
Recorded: 85 (mph)
